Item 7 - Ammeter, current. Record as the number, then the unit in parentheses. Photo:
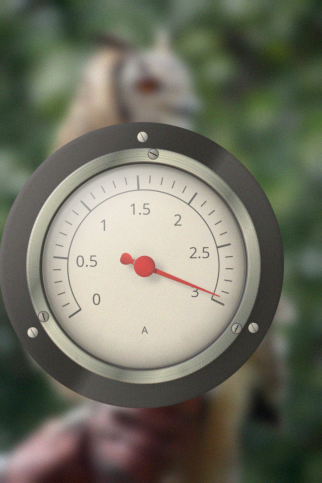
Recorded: 2.95 (A)
